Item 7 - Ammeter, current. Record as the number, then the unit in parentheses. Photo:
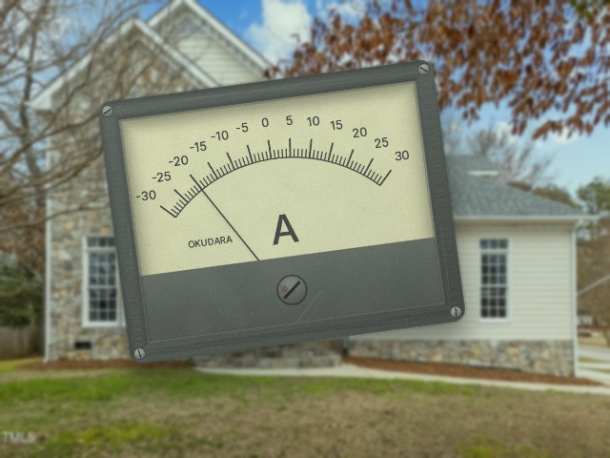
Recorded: -20 (A)
